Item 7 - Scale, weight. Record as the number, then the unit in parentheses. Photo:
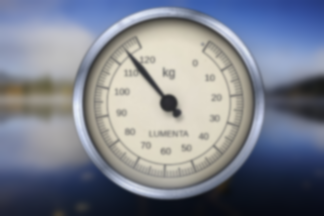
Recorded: 115 (kg)
